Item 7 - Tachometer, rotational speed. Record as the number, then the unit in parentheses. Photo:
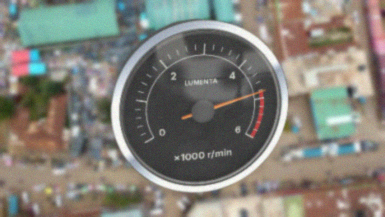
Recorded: 4800 (rpm)
